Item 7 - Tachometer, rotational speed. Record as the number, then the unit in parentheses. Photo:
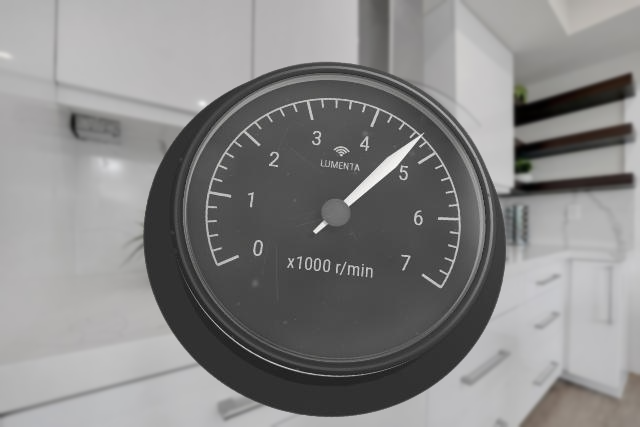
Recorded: 4700 (rpm)
